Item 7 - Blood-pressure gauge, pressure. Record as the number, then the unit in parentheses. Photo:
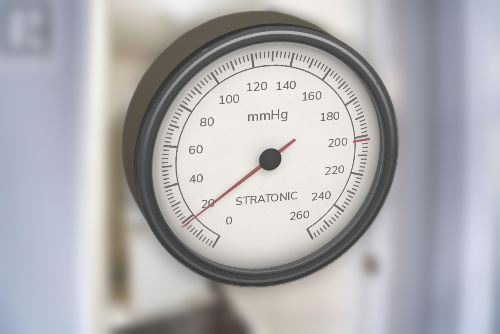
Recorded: 20 (mmHg)
